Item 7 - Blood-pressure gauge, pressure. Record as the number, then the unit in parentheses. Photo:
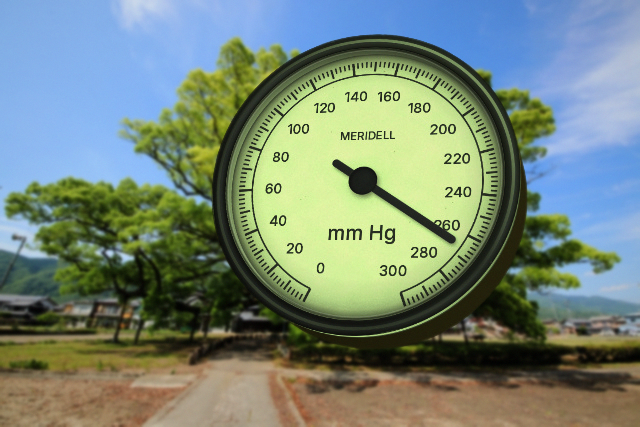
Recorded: 266 (mmHg)
